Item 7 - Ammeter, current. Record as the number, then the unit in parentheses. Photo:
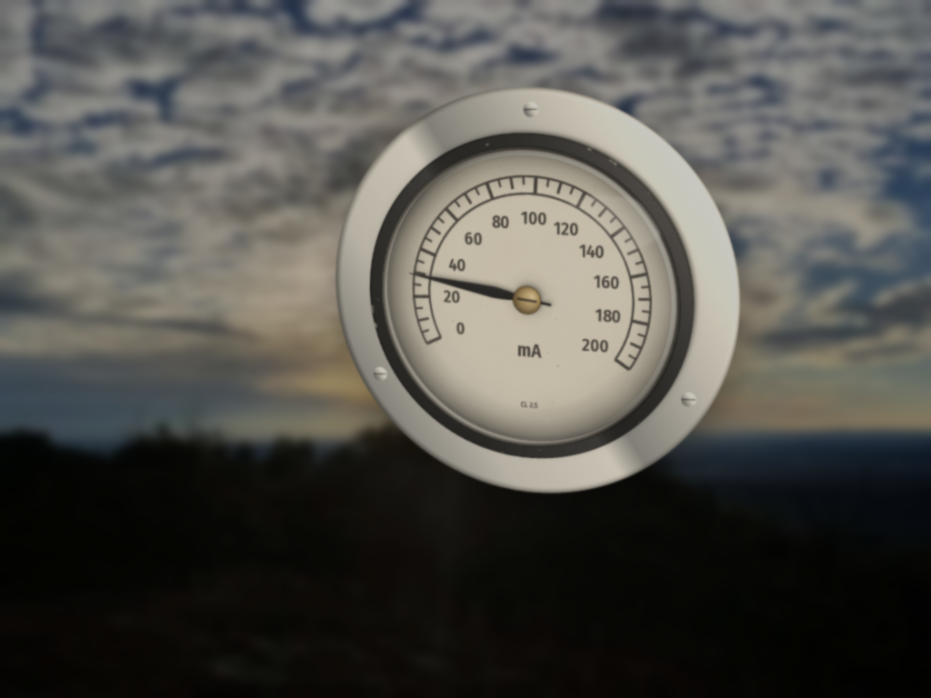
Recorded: 30 (mA)
